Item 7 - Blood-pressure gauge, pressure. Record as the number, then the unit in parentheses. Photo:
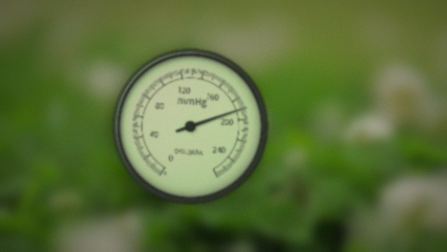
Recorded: 190 (mmHg)
